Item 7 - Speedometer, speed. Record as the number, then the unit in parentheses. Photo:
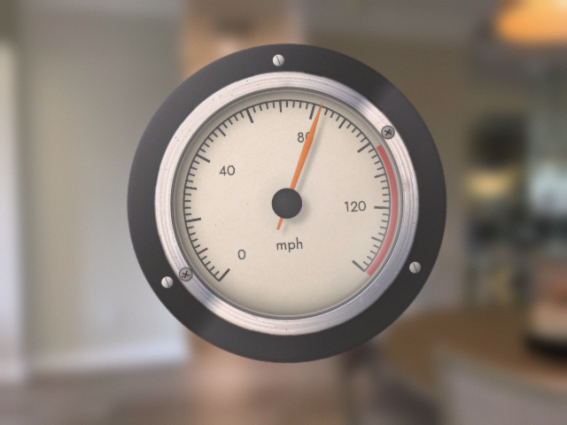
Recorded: 82 (mph)
